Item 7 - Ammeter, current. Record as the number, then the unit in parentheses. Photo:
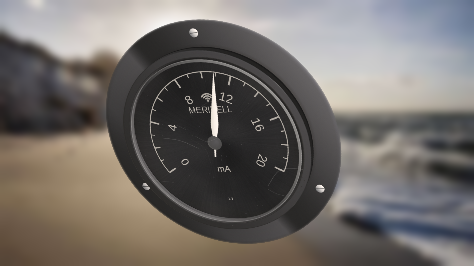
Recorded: 11 (mA)
